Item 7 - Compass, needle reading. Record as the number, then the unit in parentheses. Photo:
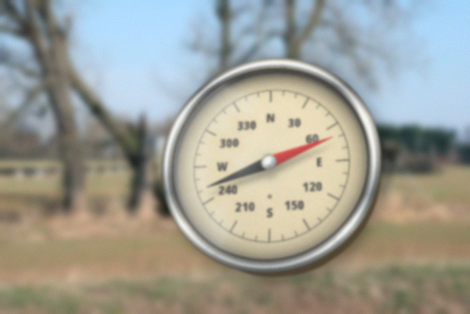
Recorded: 70 (°)
